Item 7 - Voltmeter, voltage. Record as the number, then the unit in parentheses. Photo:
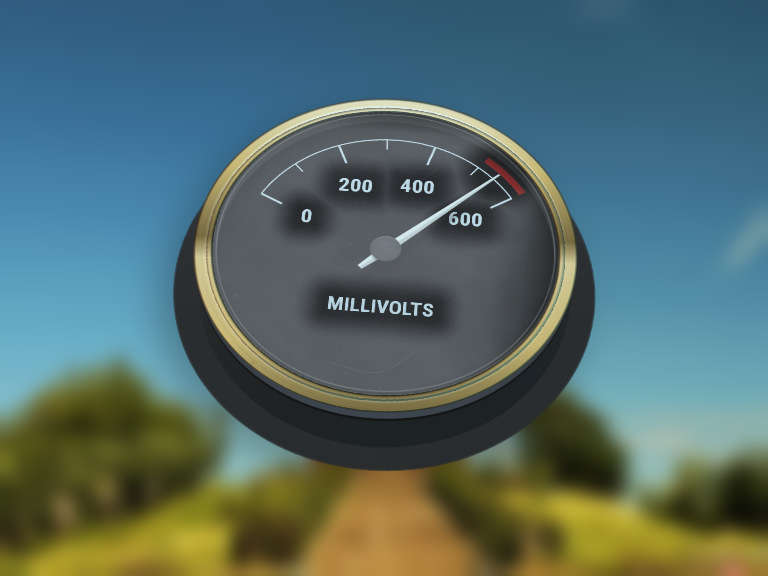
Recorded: 550 (mV)
